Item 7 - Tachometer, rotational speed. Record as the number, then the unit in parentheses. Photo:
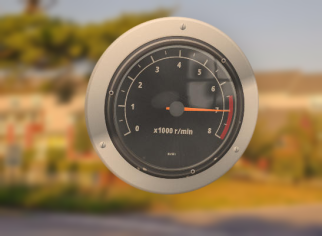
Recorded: 7000 (rpm)
